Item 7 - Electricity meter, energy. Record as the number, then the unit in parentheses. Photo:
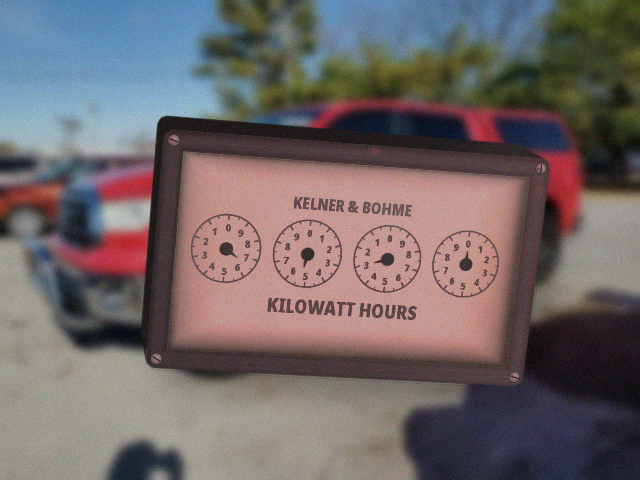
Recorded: 6530 (kWh)
